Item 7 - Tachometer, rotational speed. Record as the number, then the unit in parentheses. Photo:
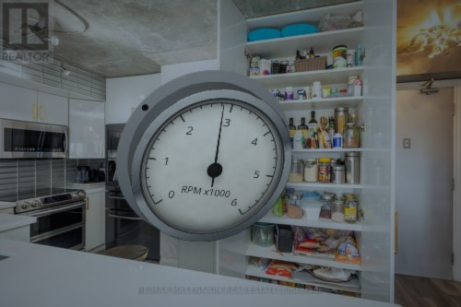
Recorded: 2800 (rpm)
